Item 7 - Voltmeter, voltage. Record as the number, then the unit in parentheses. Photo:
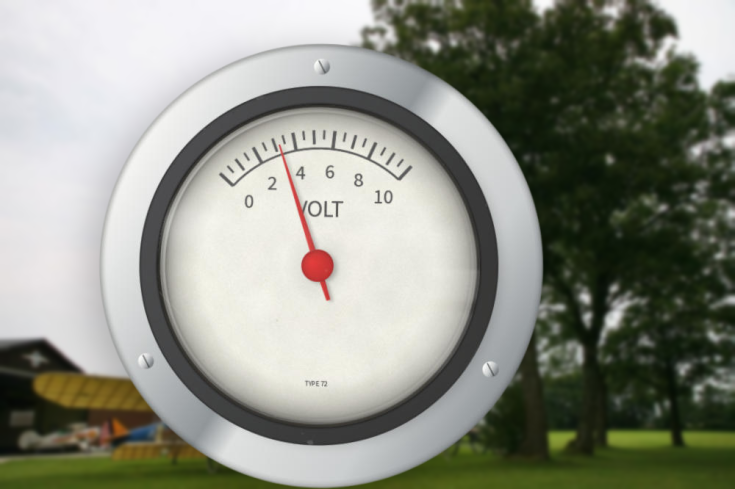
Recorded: 3.25 (V)
